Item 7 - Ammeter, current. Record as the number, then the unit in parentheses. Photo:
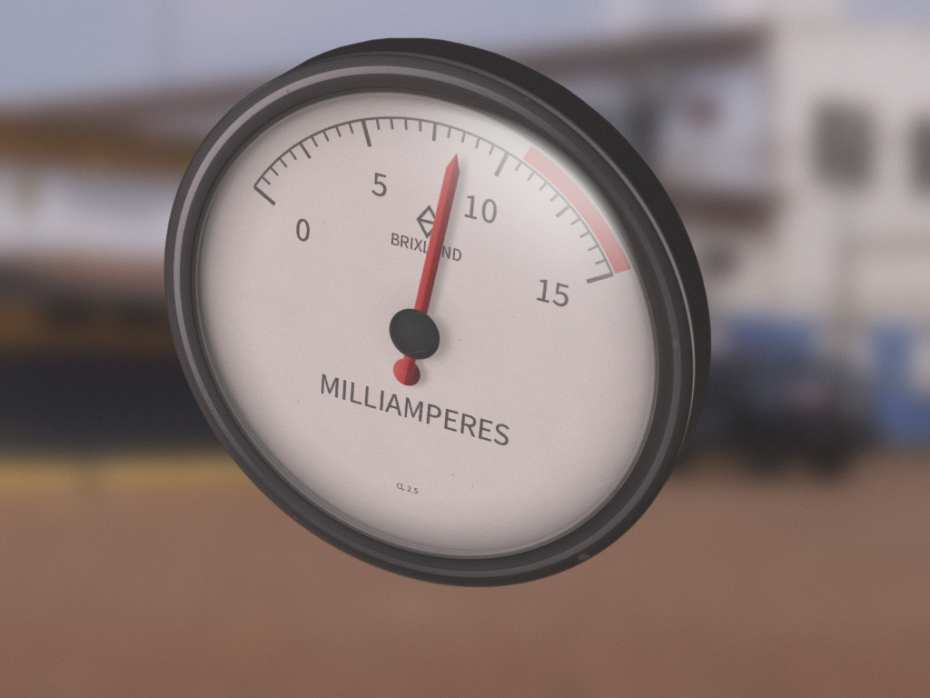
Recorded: 8.5 (mA)
